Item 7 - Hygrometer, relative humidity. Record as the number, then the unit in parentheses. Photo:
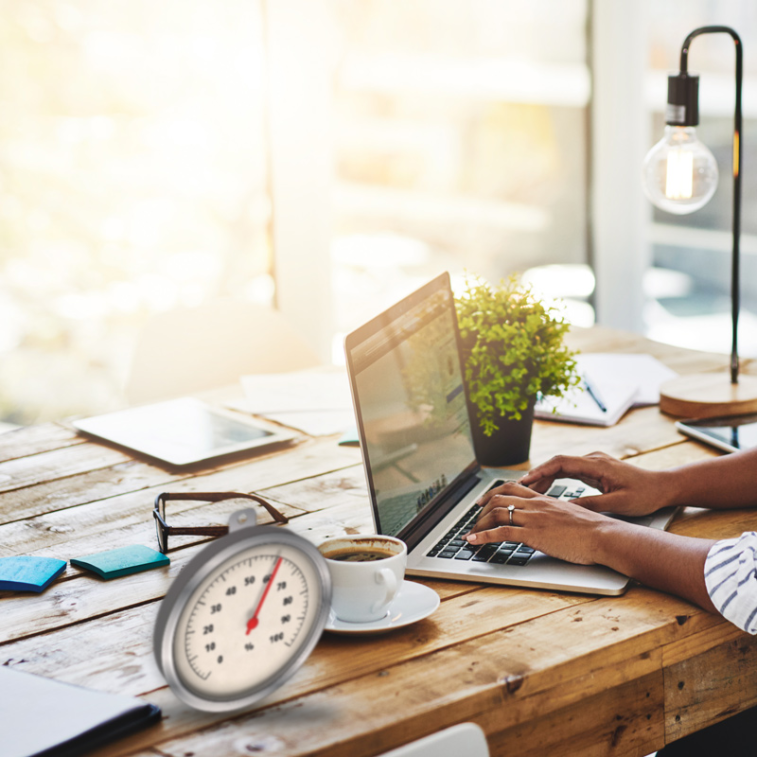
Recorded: 60 (%)
